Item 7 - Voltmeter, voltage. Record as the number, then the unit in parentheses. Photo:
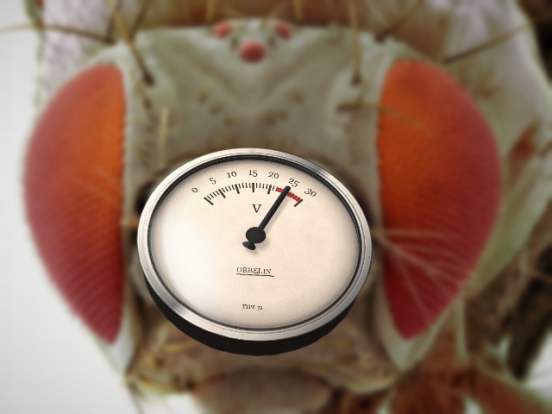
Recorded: 25 (V)
